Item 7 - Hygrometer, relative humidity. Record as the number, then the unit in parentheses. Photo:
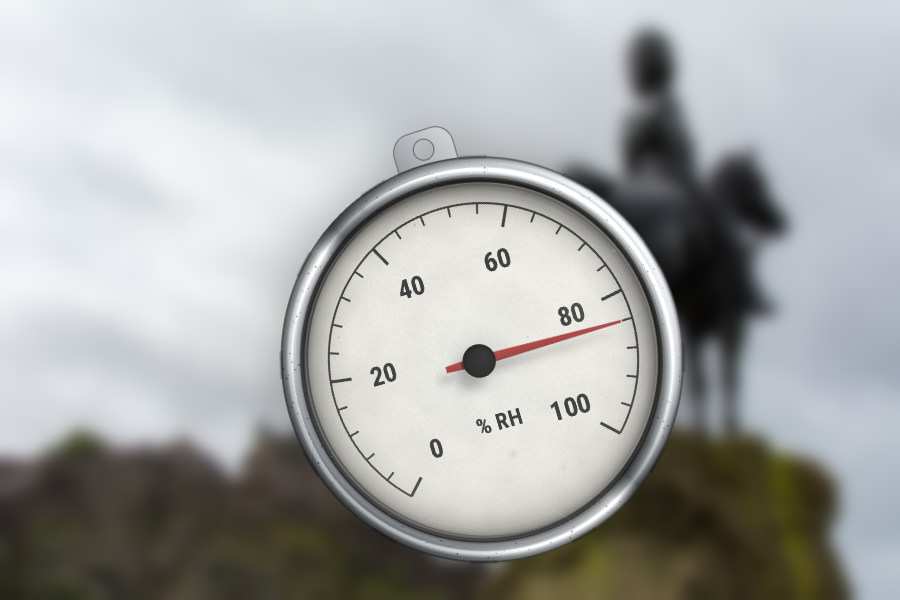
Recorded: 84 (%)
